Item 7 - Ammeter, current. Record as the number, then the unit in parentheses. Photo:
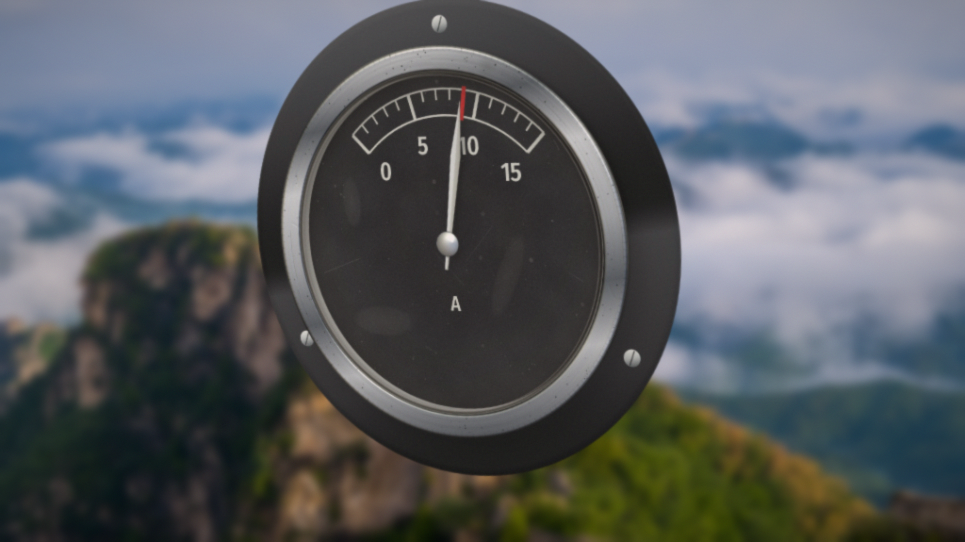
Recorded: 9 (A)
